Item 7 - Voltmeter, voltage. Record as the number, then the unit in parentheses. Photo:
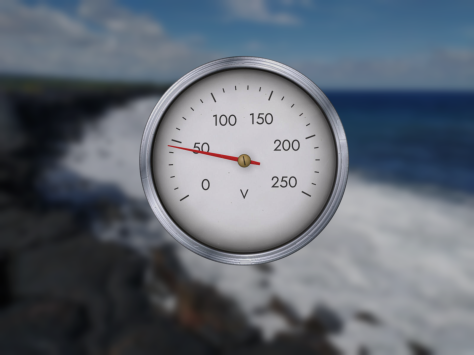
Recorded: 45 (V)
